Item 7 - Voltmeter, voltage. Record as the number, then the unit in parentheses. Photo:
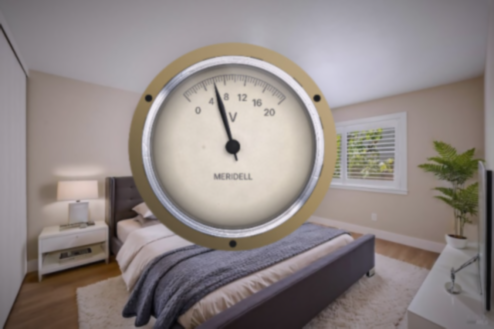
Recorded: 6 (V)
